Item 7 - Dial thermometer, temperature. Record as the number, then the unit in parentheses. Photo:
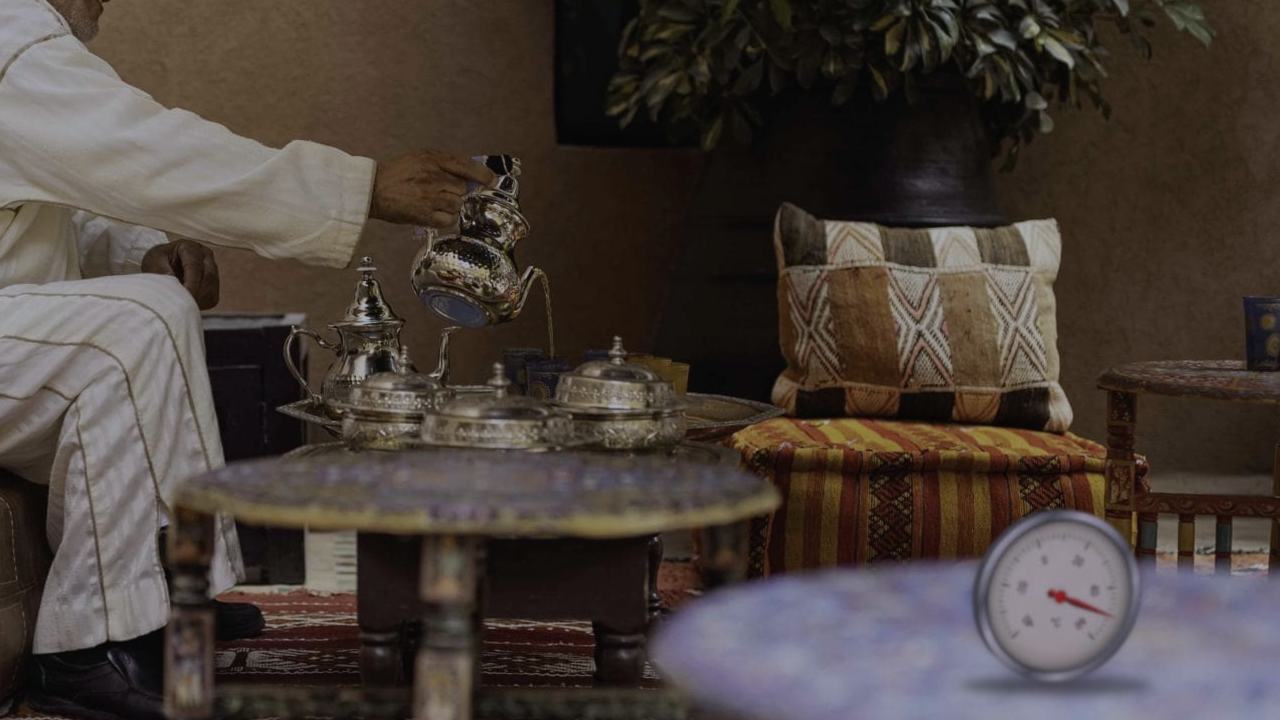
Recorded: 50 (°C)
